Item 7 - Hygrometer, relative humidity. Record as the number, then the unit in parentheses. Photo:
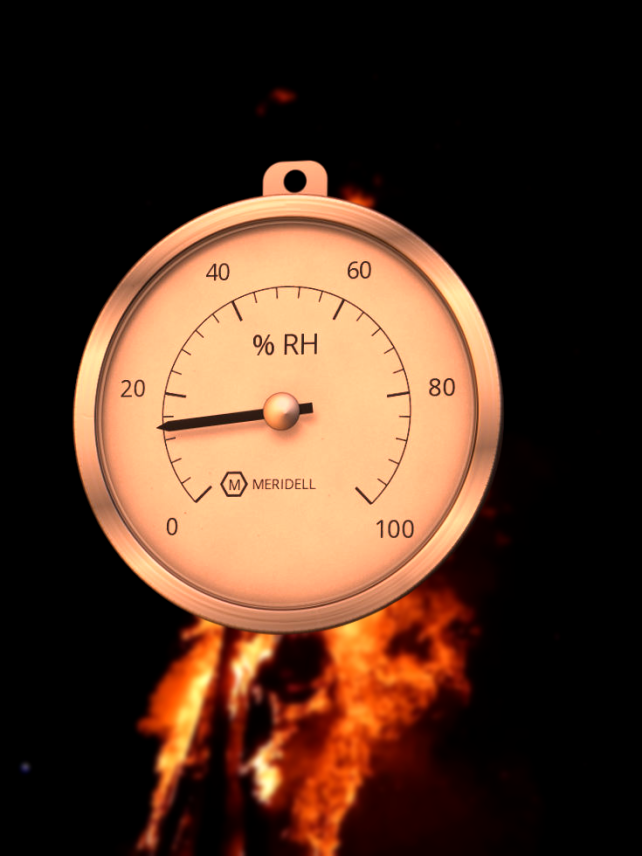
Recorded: 14 (%)
